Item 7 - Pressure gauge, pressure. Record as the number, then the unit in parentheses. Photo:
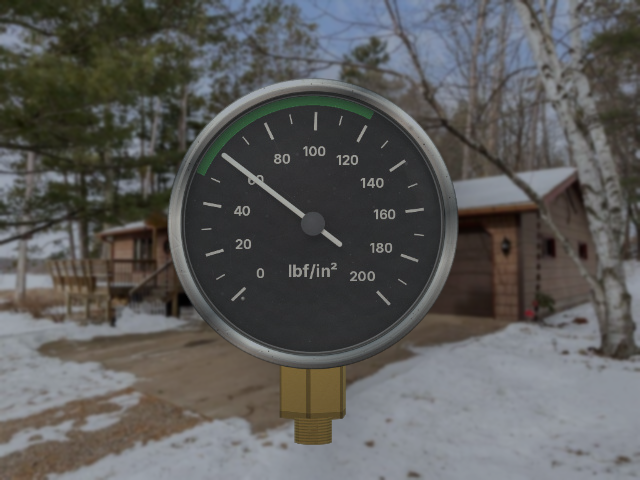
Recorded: 60 (psi)
